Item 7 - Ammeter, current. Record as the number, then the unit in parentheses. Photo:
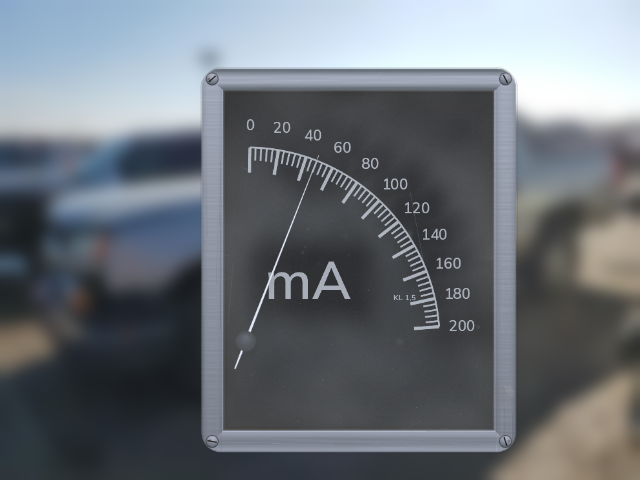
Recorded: 48 (mA)
